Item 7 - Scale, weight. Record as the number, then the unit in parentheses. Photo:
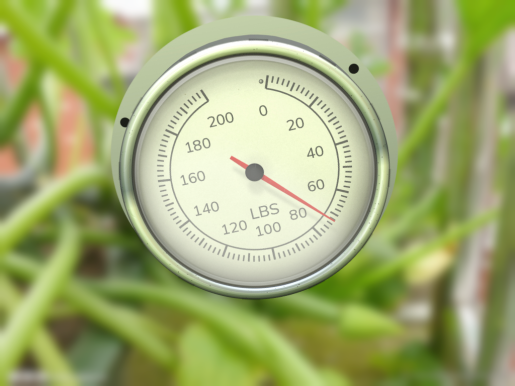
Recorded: 72 (lb)
